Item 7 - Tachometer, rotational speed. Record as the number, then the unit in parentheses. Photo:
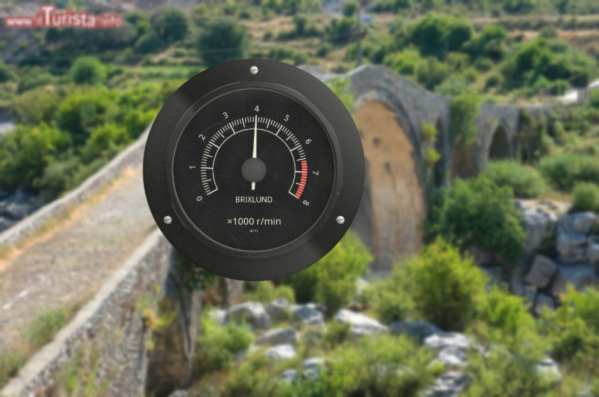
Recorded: 4000 (rpm)
